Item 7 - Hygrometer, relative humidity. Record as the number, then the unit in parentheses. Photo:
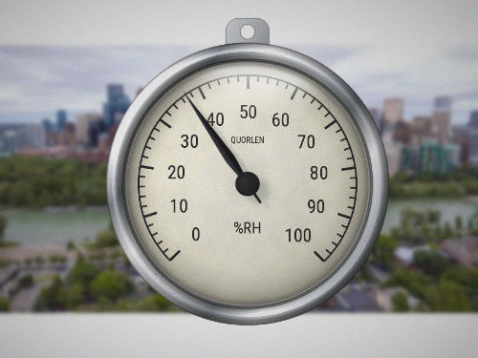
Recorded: 37 (%)
